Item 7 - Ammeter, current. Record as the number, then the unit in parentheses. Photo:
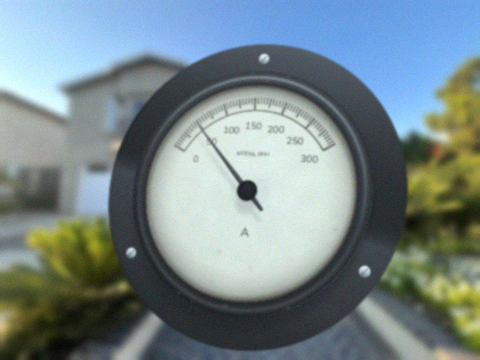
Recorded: 50 (A)
